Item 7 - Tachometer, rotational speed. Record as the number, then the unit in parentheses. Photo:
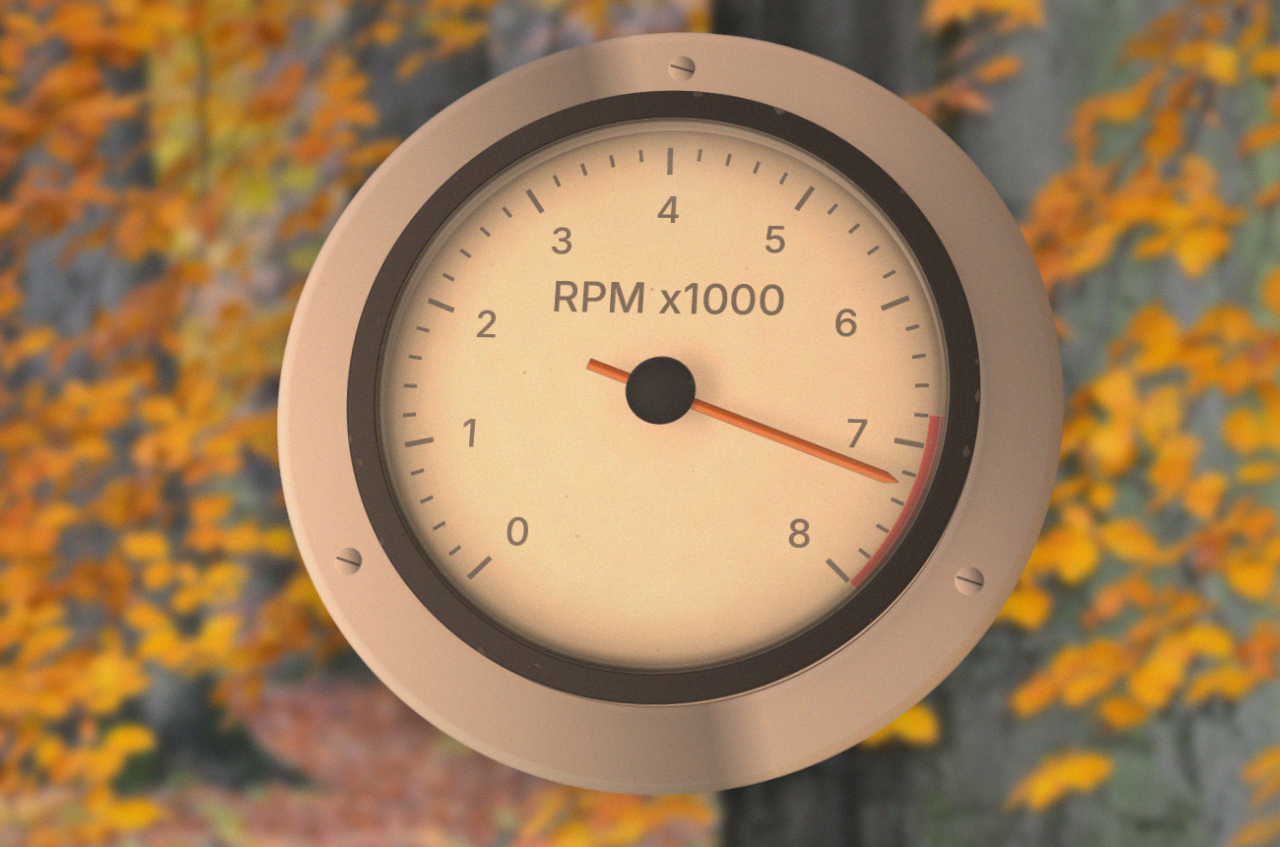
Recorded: 7300 (rpm)
